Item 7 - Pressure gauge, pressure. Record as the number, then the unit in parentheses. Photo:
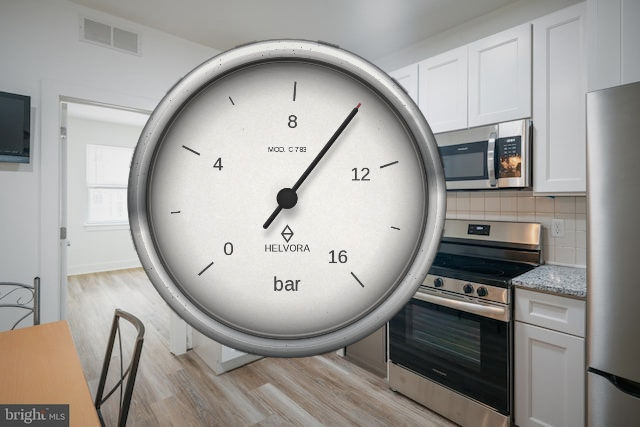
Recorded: 10 (bar)
